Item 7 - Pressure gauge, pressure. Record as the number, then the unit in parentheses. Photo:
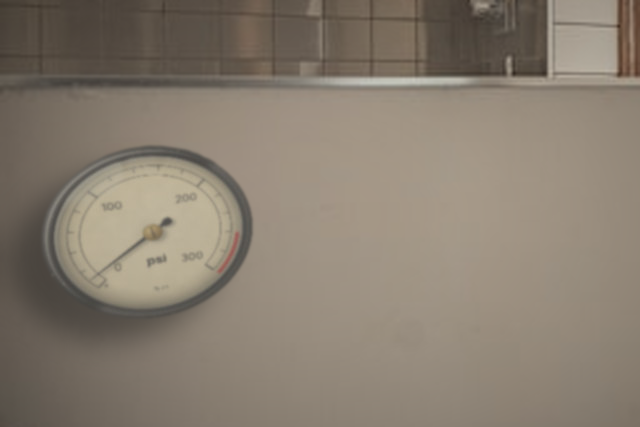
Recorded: 10 (psi)
